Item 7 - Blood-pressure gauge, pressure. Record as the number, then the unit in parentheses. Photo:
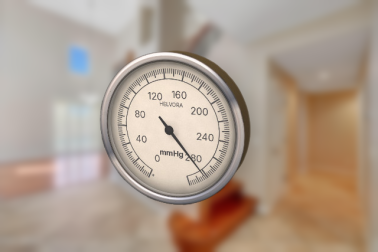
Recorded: 280 (mmHg)
